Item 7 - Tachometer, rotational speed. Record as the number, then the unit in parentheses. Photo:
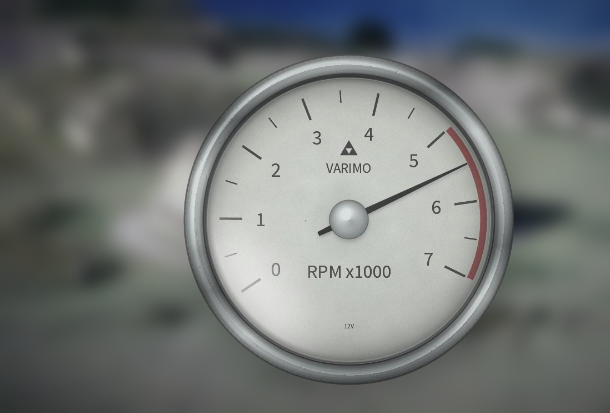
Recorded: 5500 (rpm)
